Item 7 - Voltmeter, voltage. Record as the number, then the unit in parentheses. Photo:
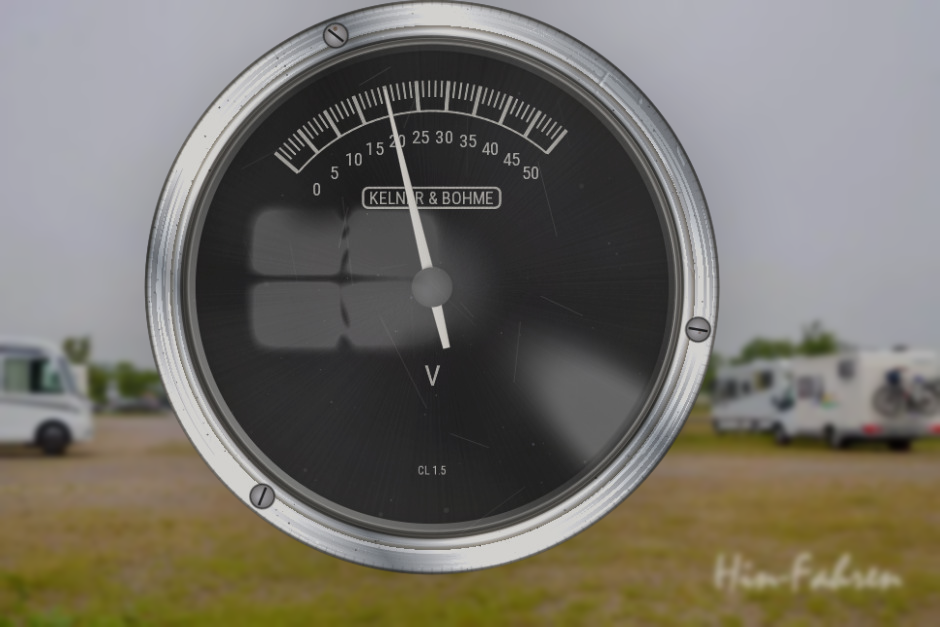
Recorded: 20 (V)
